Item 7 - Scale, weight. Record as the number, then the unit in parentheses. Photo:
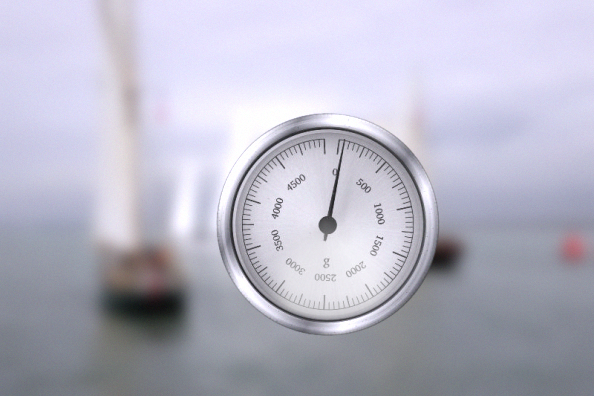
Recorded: 50 (g)
